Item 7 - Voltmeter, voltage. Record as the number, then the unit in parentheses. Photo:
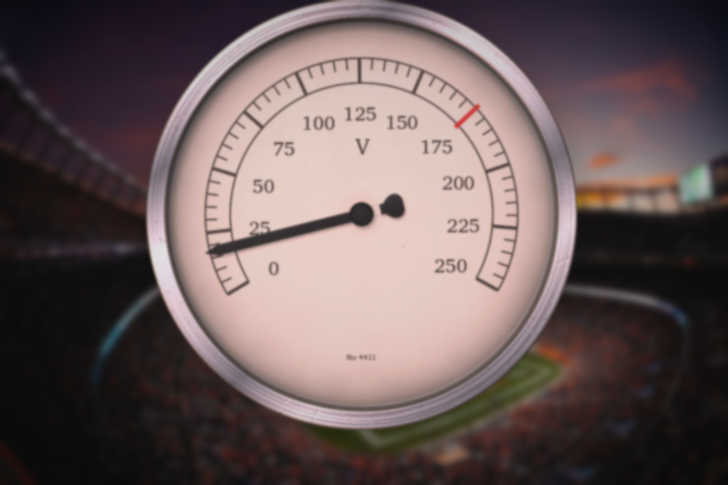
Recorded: 17.5 (V)
